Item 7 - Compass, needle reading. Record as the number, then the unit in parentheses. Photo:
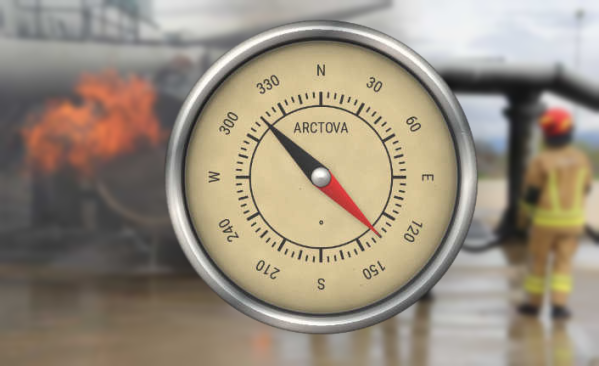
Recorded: 135 (°)
